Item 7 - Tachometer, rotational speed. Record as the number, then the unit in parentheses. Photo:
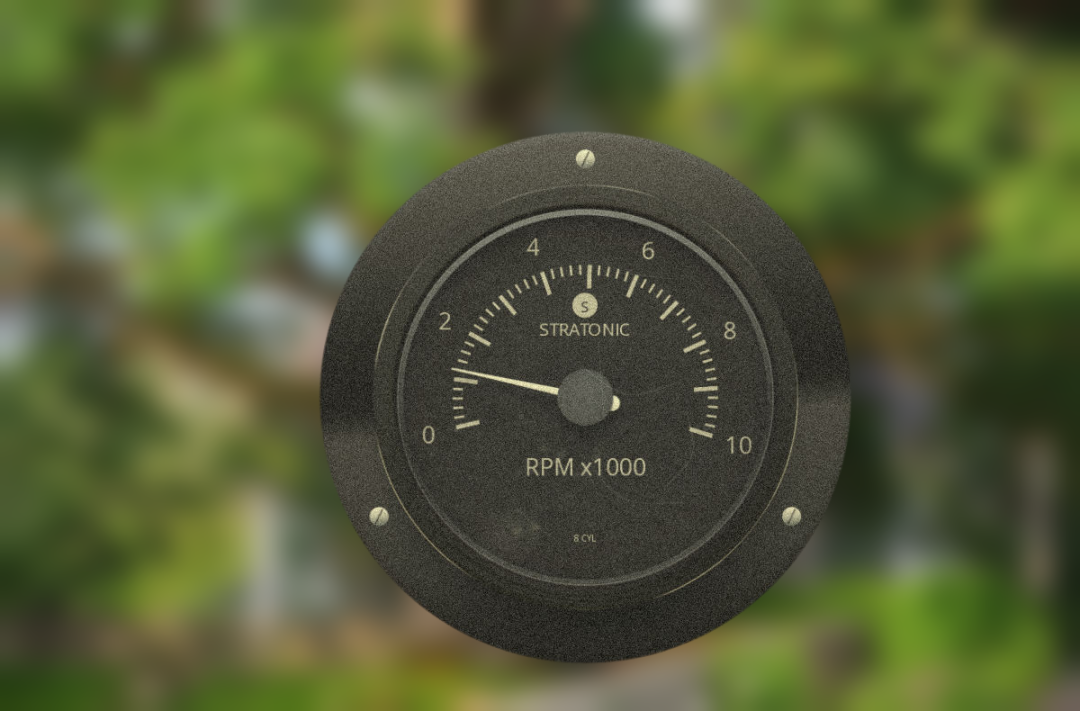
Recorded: 1200 (rpm)
